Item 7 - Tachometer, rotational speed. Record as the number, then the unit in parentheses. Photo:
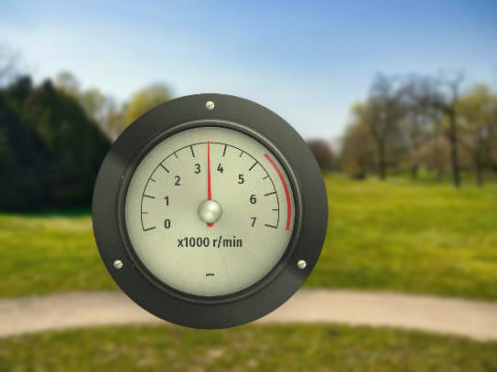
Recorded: 3500 (rpm)
